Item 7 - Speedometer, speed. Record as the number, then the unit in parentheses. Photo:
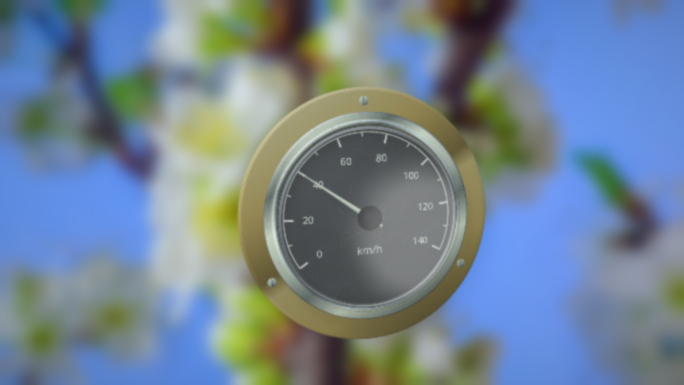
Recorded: 40 (km/h)
